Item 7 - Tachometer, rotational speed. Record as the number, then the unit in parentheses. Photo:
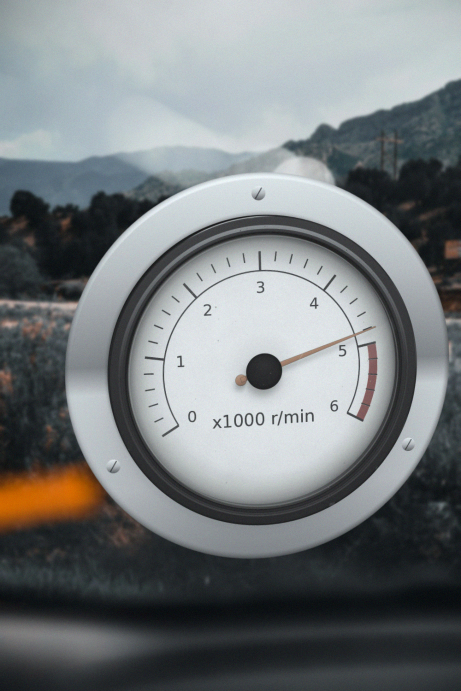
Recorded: 4800 (rpm)
